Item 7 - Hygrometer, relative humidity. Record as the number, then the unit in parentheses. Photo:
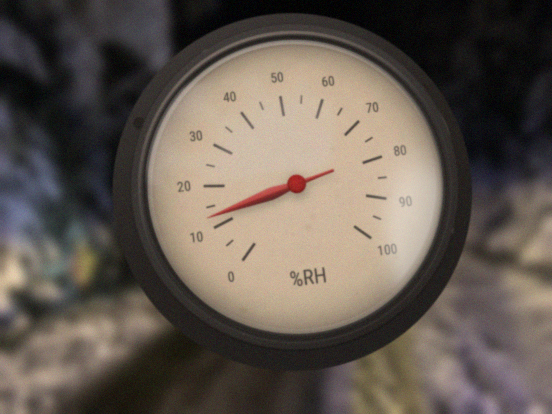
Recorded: 12.5 (%)
